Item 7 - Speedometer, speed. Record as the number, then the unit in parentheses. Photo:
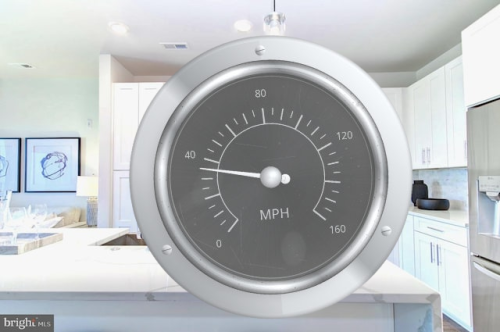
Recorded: 35 (mph)
